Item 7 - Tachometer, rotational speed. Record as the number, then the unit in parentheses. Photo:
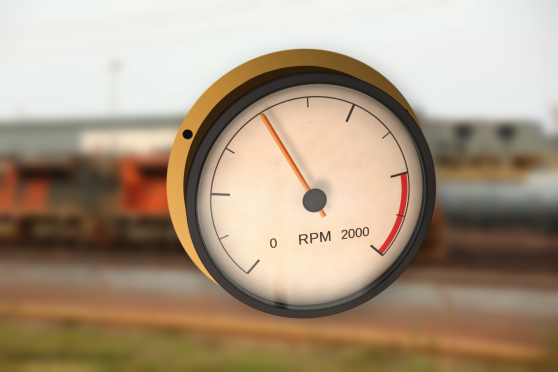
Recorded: 800 (rpm)
